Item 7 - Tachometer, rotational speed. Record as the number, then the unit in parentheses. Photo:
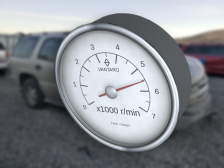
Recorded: 5500 (rpm)
